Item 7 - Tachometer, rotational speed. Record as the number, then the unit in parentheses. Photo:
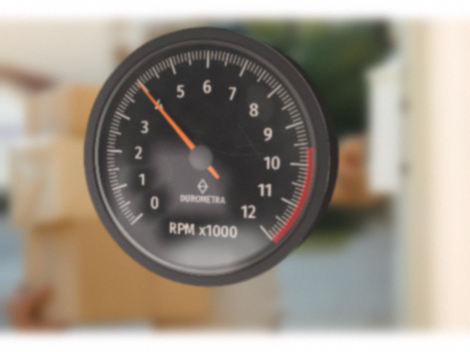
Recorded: 4000 (rpm)
